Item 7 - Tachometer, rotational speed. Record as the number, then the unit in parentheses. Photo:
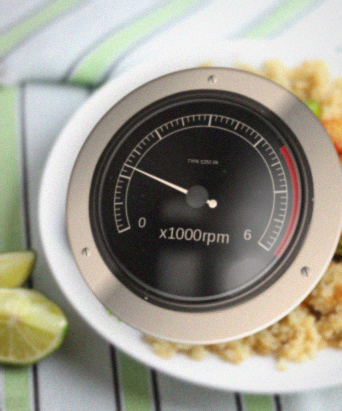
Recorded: 1200 (rpm)
